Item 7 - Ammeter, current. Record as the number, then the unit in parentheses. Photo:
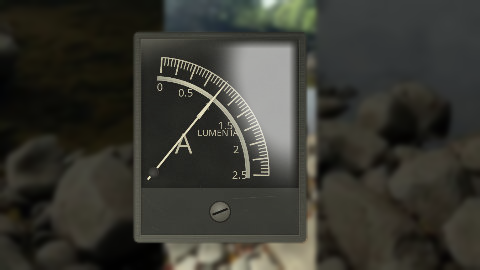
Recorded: 1 (A)
